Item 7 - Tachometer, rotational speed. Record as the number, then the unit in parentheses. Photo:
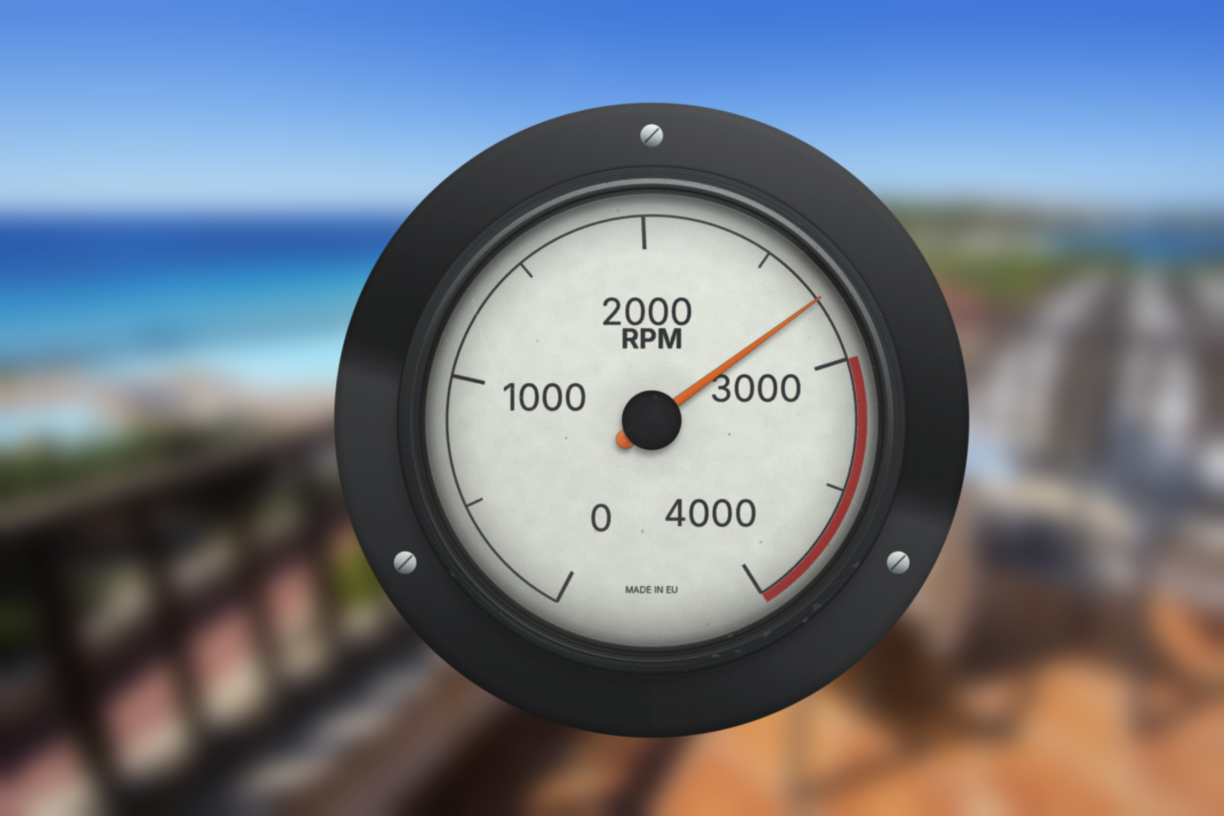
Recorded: 2750 (rpm)
